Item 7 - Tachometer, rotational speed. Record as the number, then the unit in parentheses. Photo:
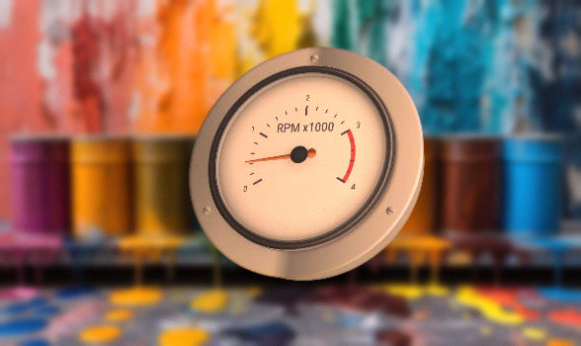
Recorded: 400 (rpm)
